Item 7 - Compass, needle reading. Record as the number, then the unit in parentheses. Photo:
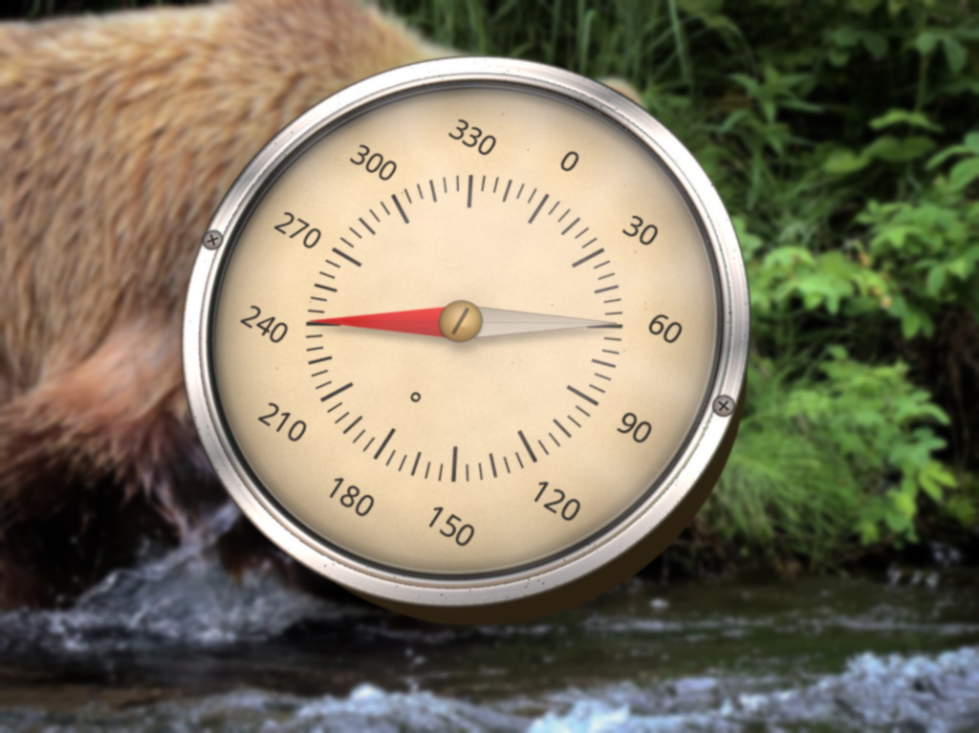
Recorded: 240 (°)
